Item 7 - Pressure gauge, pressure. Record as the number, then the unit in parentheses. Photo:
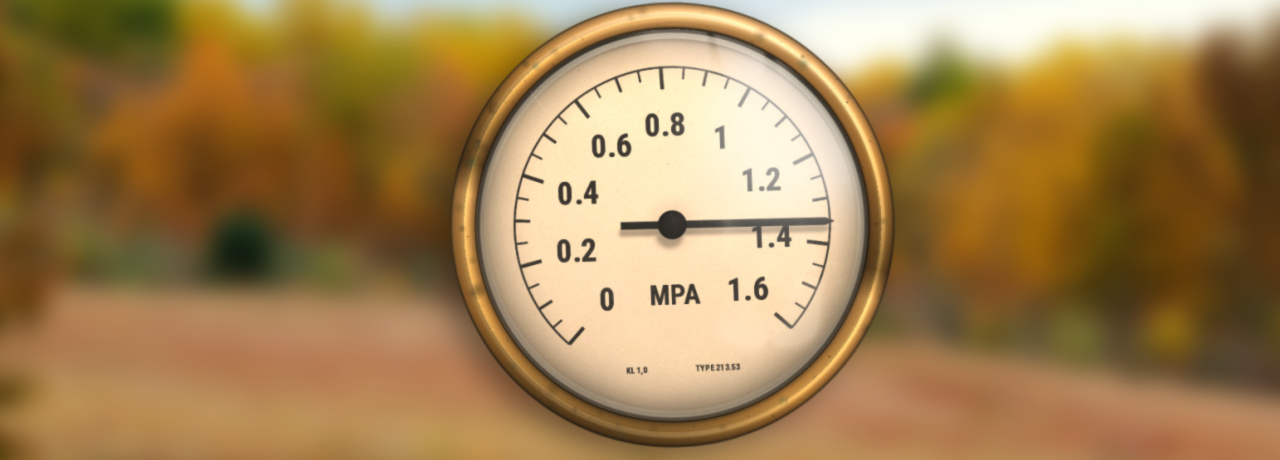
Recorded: 1.35 (MPa)
